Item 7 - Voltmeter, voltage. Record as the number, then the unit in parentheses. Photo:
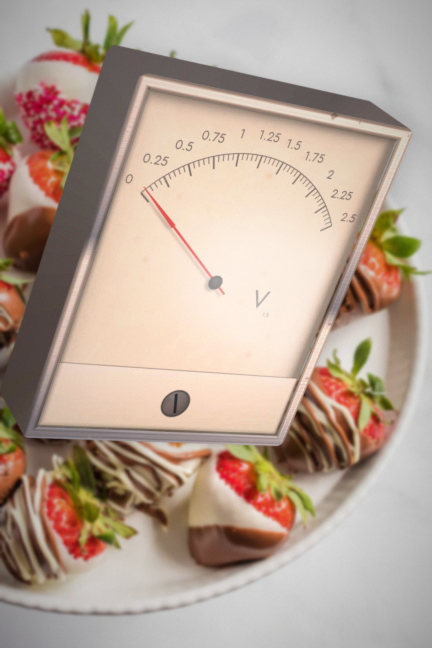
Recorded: 0.05 (V)
